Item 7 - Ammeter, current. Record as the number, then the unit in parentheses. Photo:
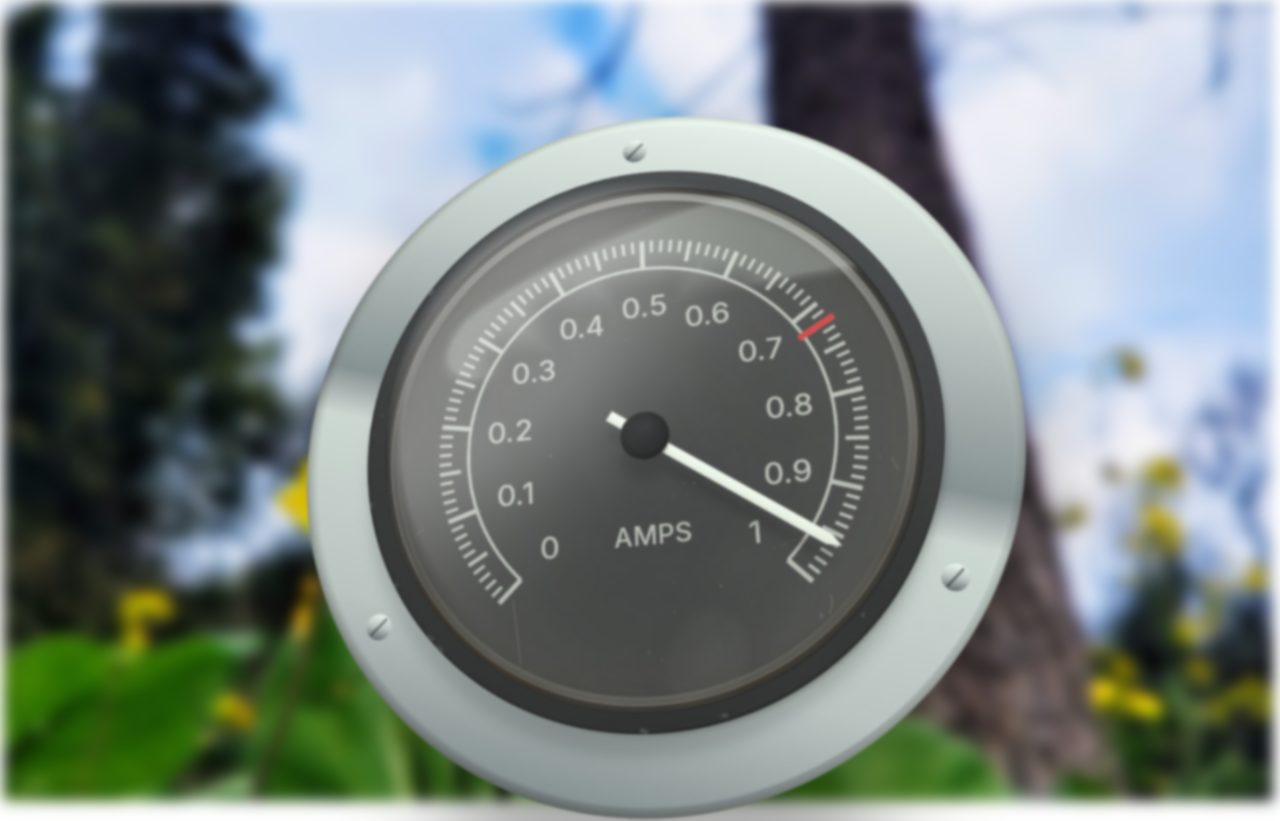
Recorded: 0.96 (A)
